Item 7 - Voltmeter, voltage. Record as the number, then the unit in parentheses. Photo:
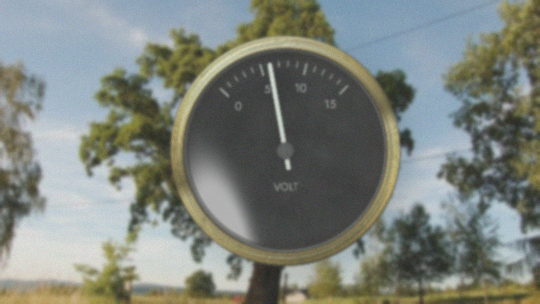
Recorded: 6 (V)
